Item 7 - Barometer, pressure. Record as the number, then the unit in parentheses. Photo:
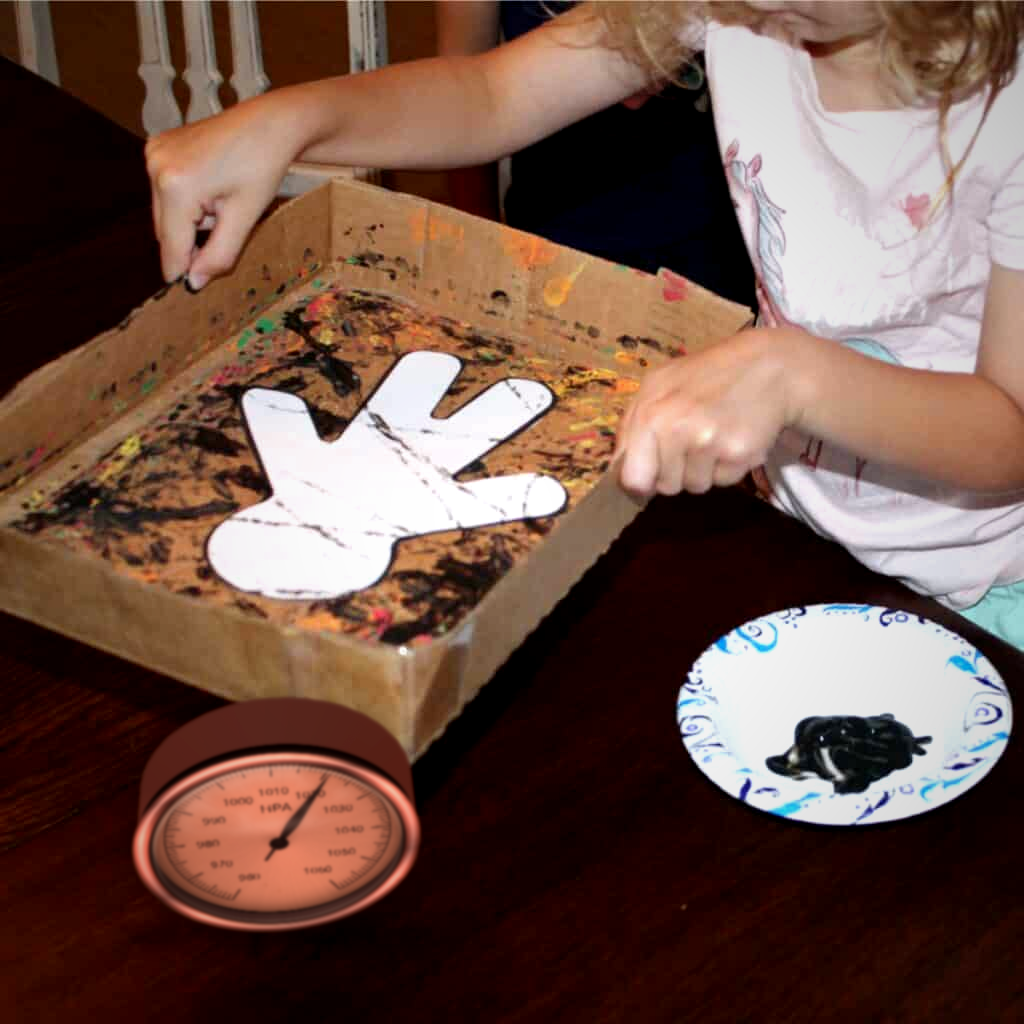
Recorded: 1020 (hPa)
